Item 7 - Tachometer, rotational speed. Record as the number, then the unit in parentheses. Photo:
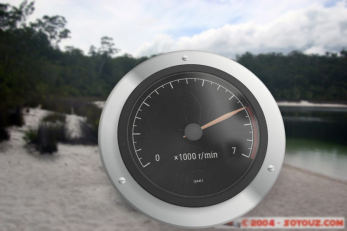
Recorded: 5500 (rpm)
